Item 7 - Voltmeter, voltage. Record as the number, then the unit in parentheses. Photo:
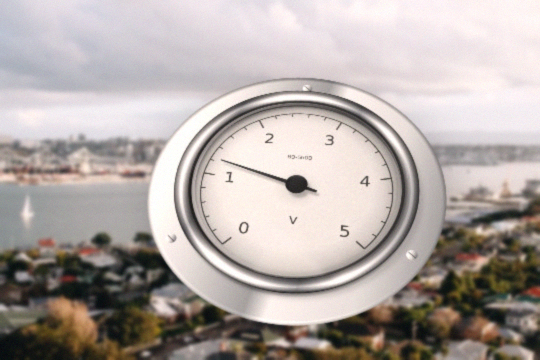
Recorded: 1.2 (V)
